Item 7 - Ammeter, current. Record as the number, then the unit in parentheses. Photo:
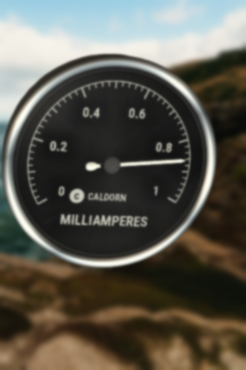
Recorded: 0.86 (mA)
